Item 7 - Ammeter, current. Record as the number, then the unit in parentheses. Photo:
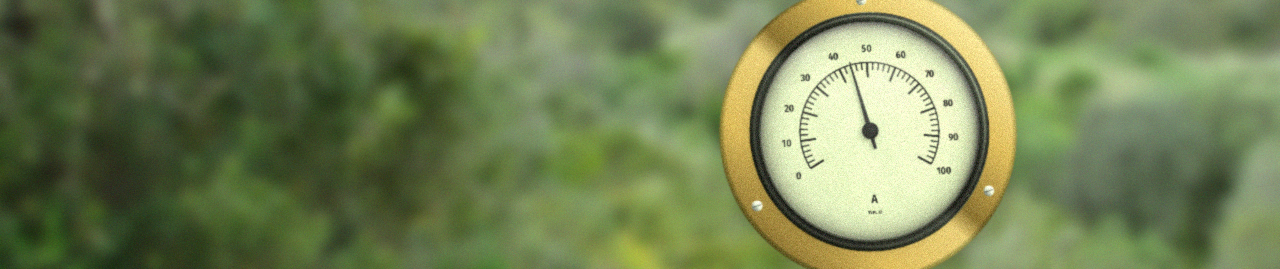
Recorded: 44 (A)
